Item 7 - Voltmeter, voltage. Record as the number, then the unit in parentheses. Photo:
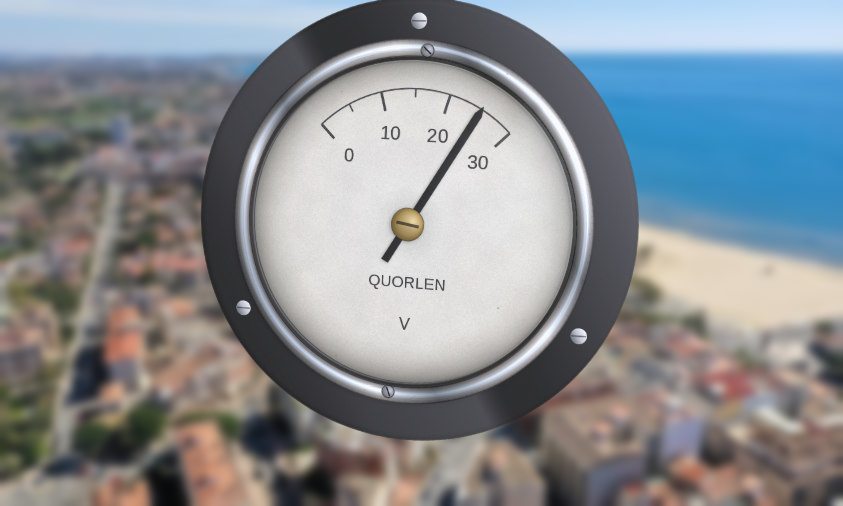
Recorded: 25 (V)
